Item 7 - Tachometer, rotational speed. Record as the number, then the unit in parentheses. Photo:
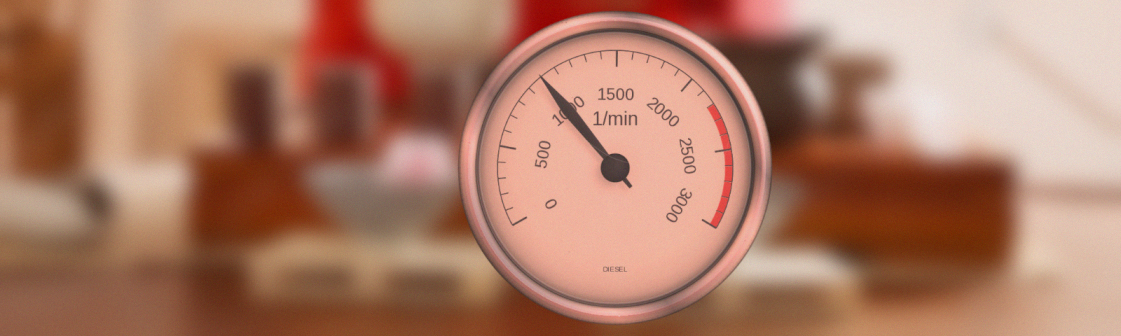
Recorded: 1000 (rpm)
